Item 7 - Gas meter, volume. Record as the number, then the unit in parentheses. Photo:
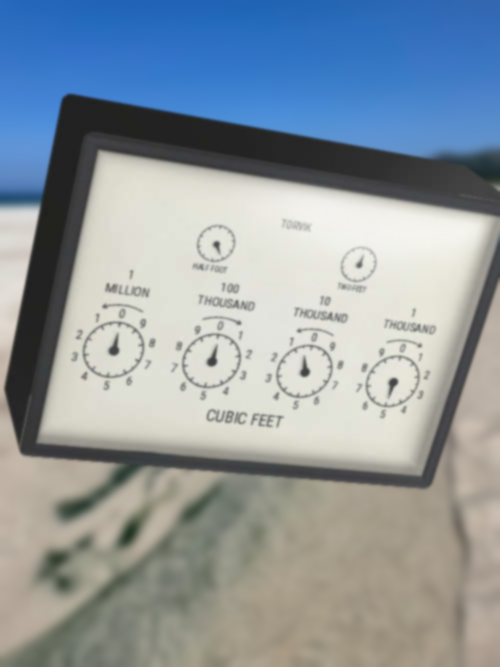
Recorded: 500 (ft³)
